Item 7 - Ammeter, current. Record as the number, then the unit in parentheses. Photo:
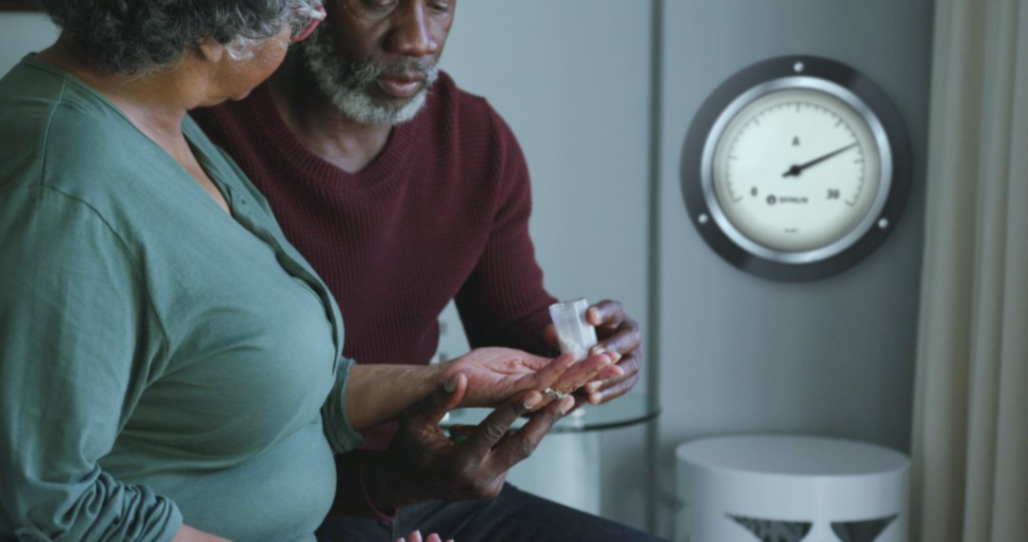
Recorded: 23 (A)
